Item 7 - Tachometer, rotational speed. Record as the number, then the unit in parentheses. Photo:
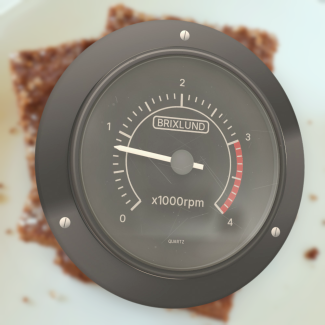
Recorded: 800 (rpm)
